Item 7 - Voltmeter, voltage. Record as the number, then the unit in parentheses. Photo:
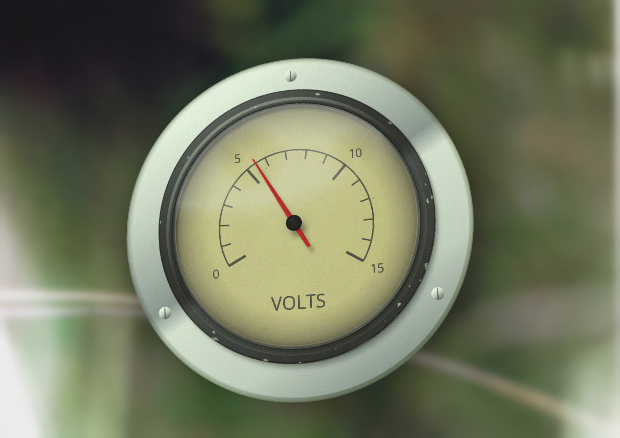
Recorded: 5.5 (V)
